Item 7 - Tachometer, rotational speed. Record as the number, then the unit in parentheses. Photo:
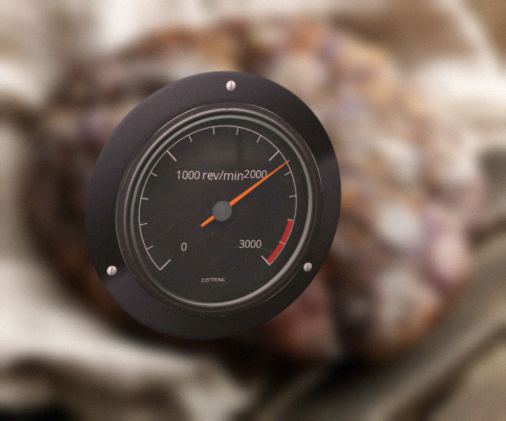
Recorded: 2100 (rpm)
